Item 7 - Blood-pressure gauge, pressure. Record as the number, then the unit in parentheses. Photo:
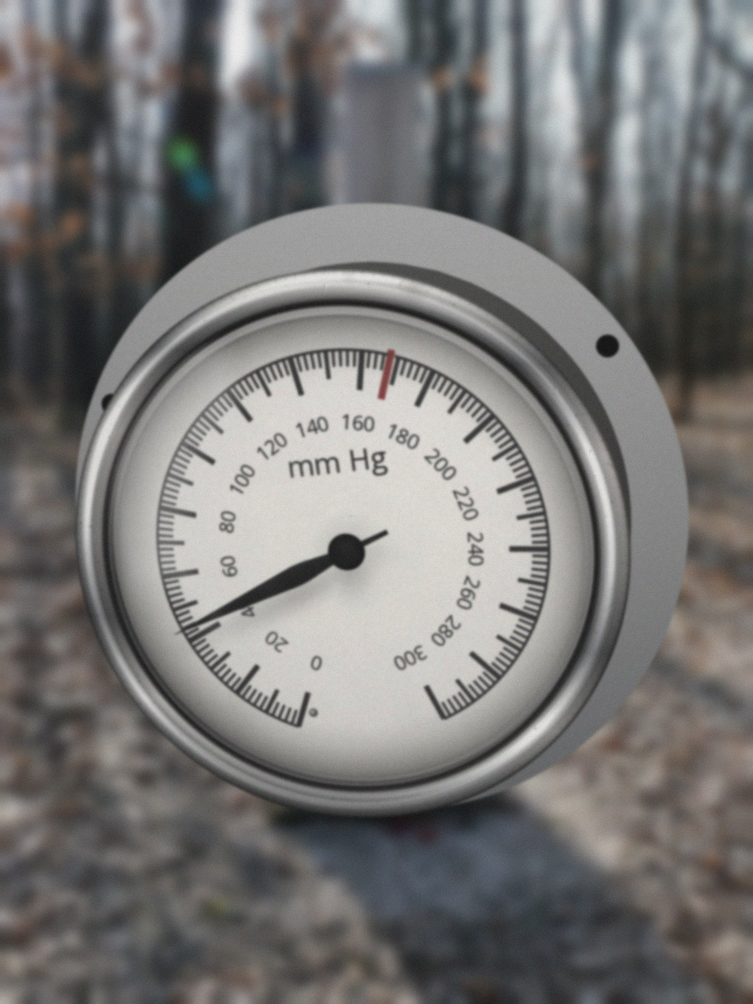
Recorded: 44 (mmHg)
